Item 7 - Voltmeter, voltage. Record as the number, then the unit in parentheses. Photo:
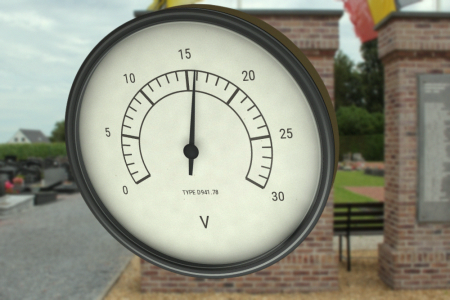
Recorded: 16 (V)
